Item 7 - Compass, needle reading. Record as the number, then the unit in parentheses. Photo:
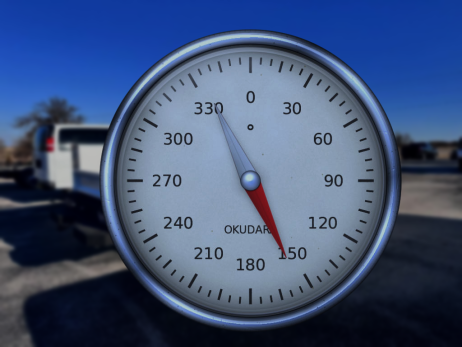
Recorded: 155 (°)
